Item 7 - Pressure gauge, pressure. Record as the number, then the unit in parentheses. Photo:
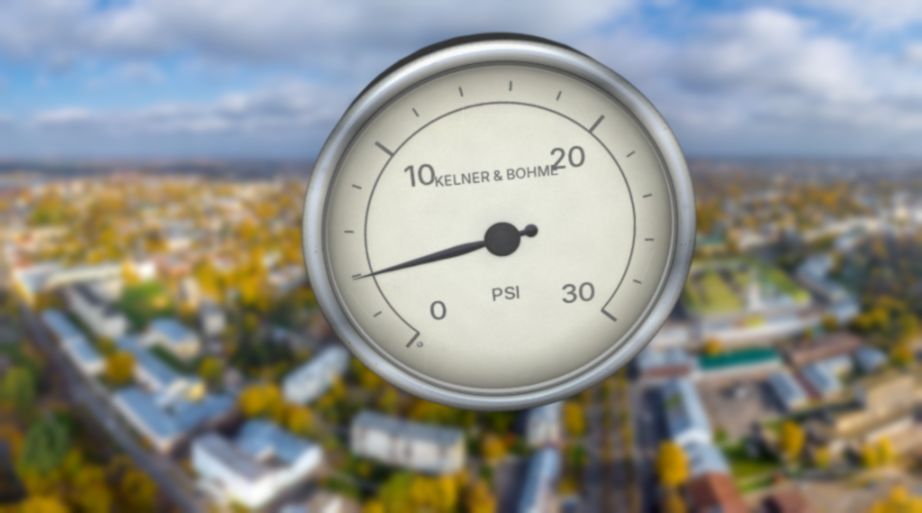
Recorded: 4 (psi)
